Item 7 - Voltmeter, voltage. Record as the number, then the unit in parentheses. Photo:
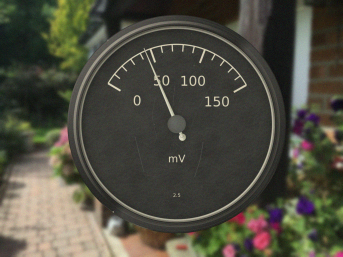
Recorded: 45 (mV)
